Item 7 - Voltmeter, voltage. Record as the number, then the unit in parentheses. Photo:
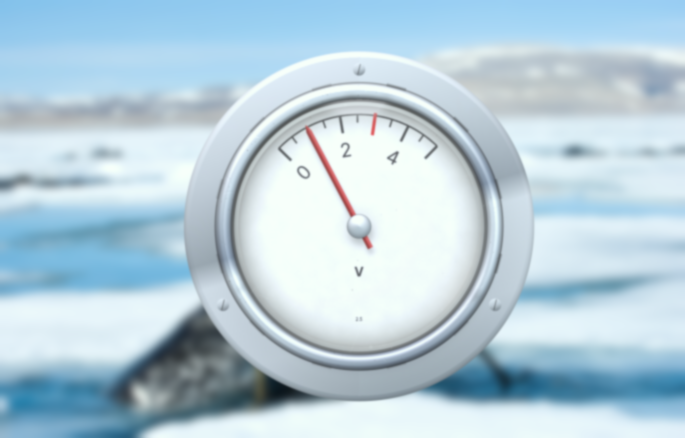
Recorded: 1 (V)
